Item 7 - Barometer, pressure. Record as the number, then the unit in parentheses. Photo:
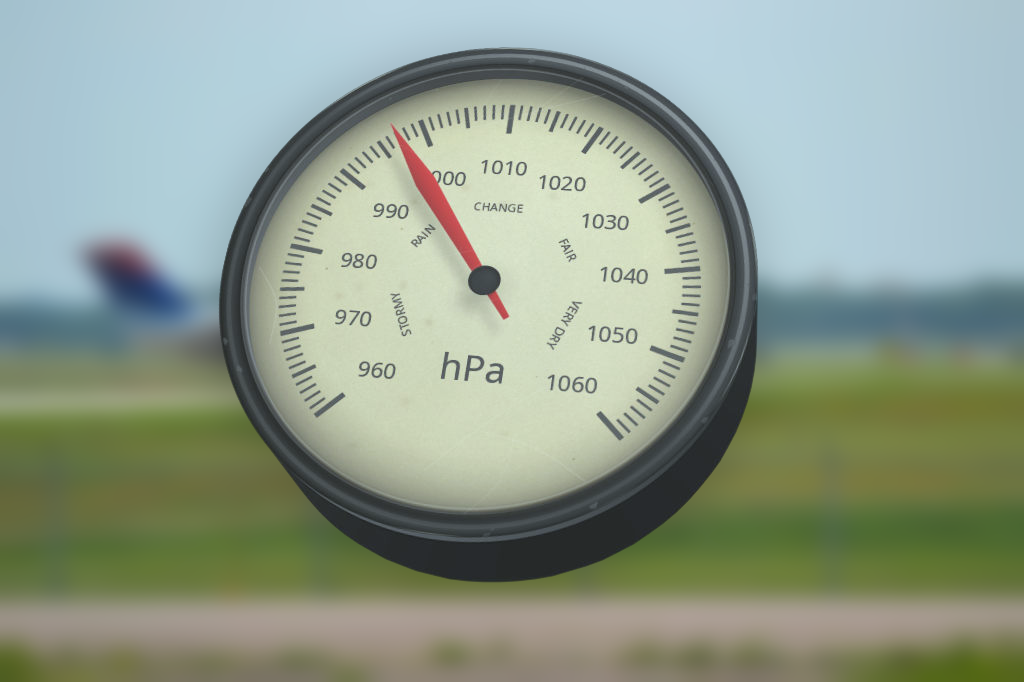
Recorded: 997 (hPa)
